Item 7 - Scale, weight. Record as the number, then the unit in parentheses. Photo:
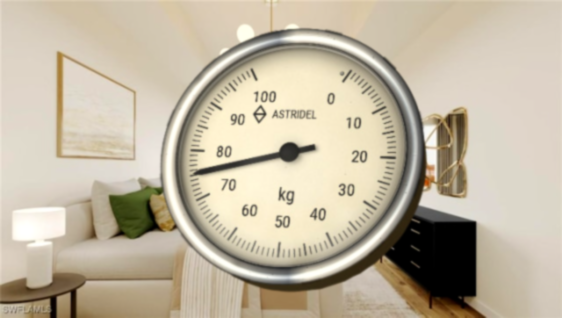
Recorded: 75 (kg)
